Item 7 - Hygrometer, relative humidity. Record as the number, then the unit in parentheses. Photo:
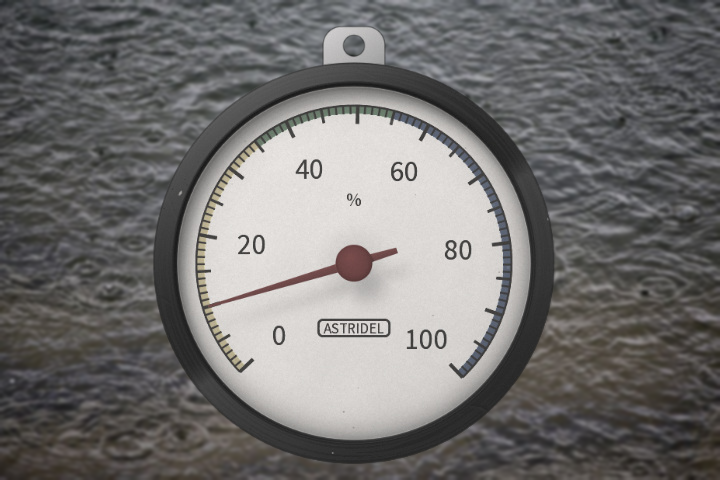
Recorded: 10 (%)
